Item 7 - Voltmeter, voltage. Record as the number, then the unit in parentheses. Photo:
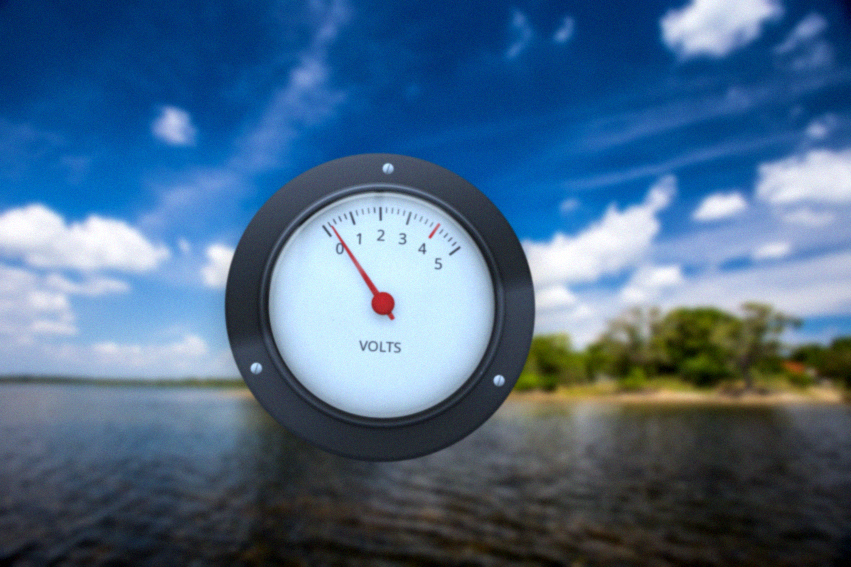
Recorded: 0.2 (V)
